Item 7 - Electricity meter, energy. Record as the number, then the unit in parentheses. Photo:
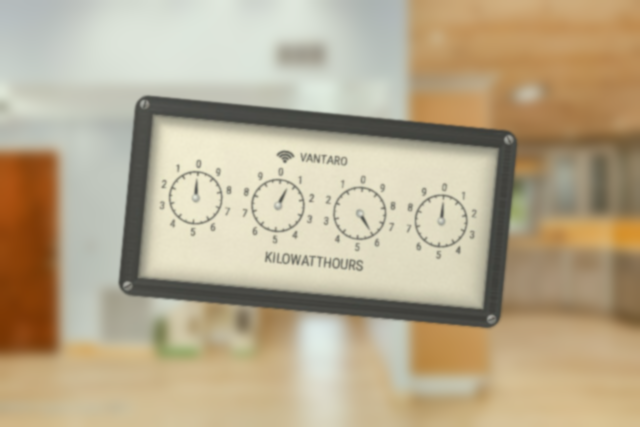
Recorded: 60 (kWh)
